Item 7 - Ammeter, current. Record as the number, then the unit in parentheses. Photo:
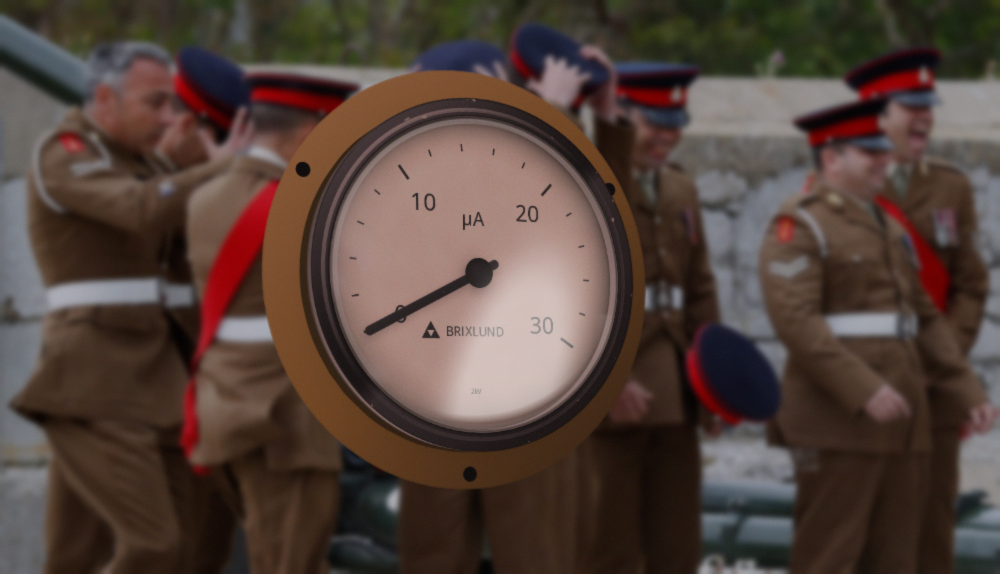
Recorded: 0 (µA)
